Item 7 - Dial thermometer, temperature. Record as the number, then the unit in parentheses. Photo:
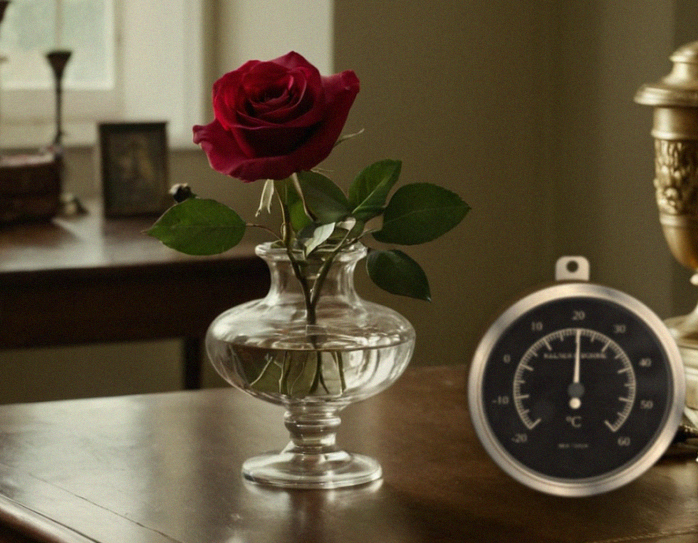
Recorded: 20 (°C)
